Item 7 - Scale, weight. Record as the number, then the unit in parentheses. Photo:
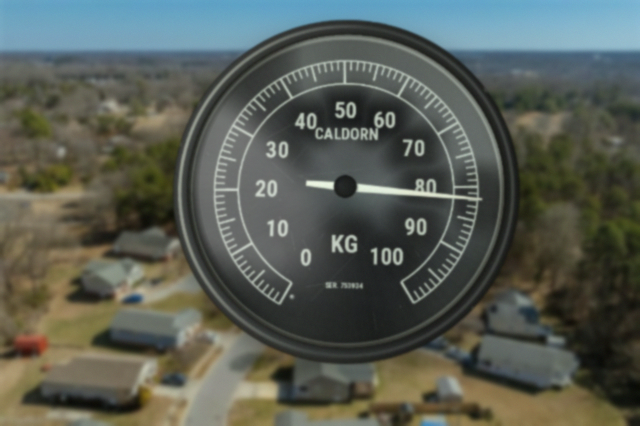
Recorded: 82 (kg)
